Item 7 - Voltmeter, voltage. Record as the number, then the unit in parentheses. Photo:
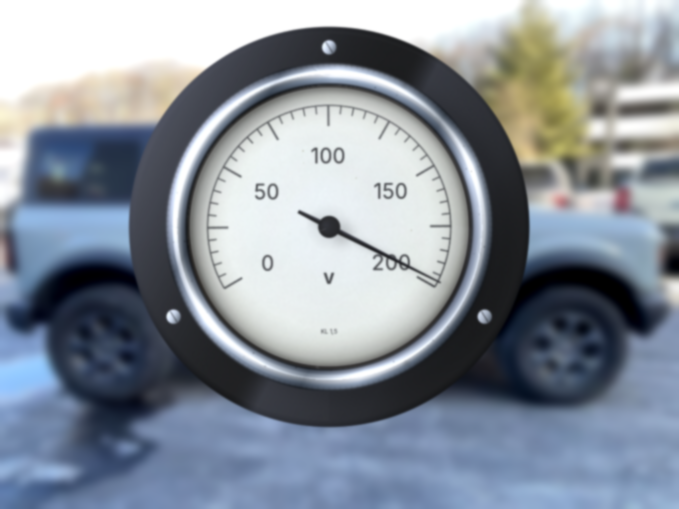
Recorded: 197.5 (V)
